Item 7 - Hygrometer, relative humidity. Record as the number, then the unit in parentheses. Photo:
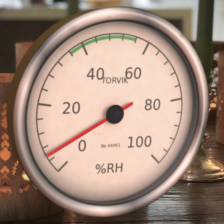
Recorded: 6 (%)
